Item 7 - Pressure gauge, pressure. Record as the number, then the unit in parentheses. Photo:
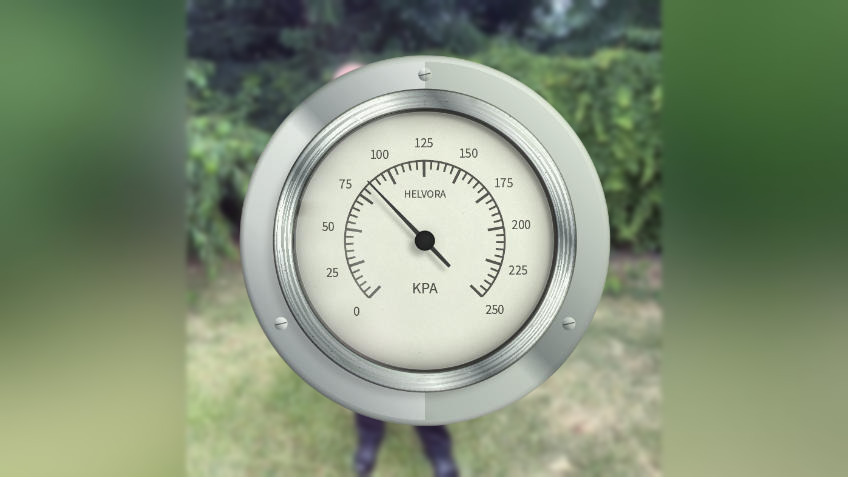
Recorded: 85 (kPa)
